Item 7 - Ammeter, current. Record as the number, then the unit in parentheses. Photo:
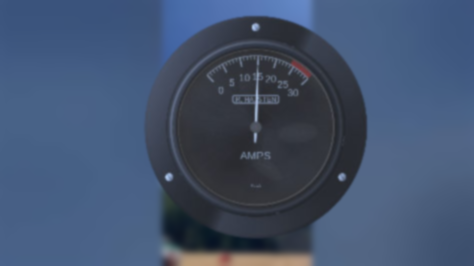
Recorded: 15 (A)
